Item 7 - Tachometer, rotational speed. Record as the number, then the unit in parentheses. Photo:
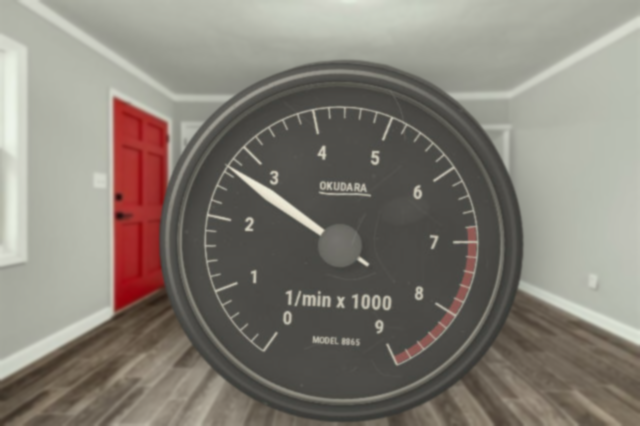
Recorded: 2700 (rpm)
